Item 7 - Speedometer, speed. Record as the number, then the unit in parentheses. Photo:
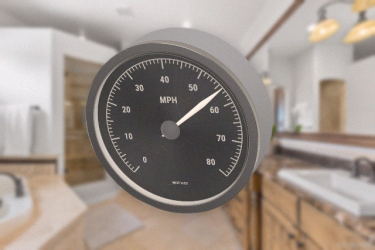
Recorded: 56 (mph)
